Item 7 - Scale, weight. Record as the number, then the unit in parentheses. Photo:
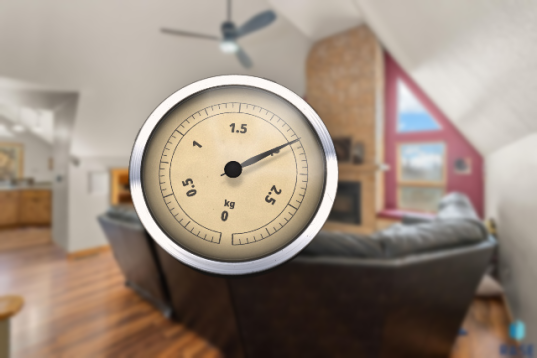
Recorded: 2 (kg)
